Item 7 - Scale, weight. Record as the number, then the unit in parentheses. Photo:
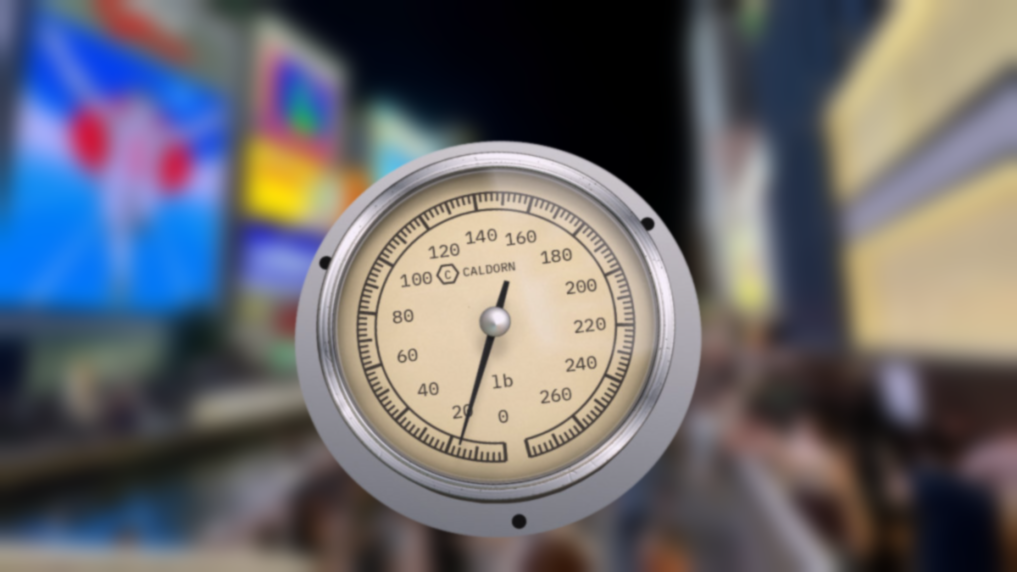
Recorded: 16 (lb)
